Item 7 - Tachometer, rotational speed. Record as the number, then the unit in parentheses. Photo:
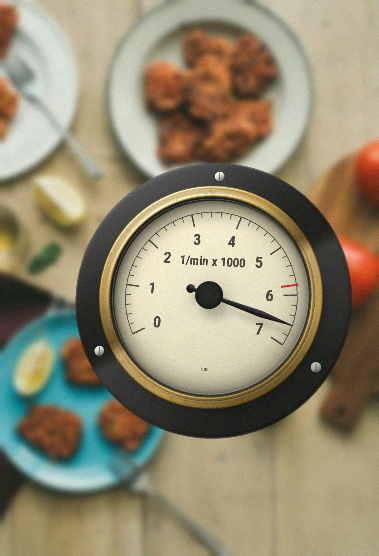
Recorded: 6600 (rpm)
